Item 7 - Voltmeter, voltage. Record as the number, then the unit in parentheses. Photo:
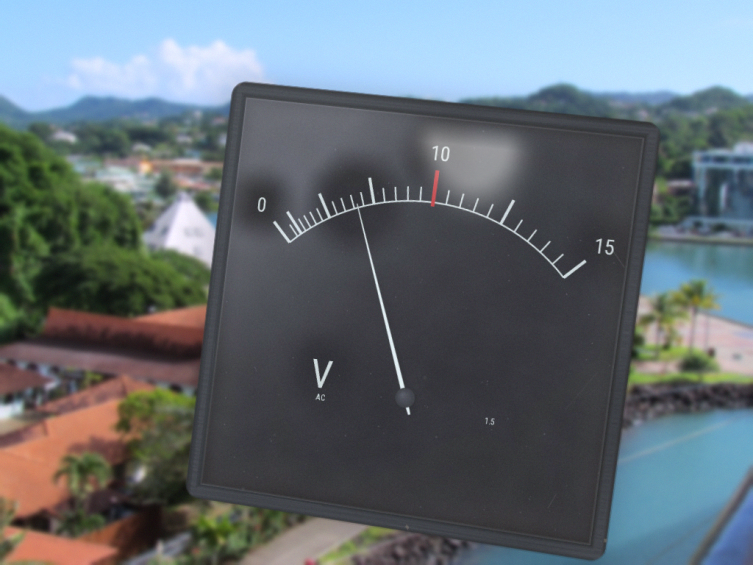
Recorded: 6.75 (V)
